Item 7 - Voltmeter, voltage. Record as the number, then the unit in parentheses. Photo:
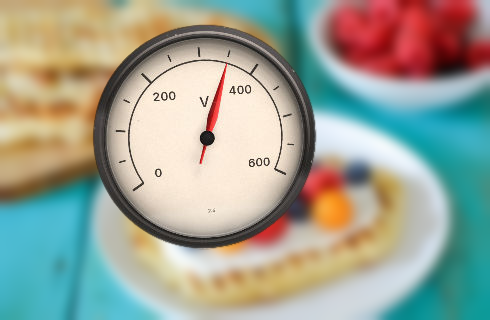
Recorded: 350 (V)
